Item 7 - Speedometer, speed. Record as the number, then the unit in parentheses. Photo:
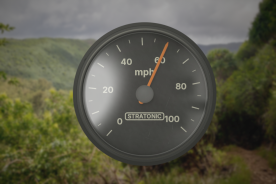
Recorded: 60 (mph)
